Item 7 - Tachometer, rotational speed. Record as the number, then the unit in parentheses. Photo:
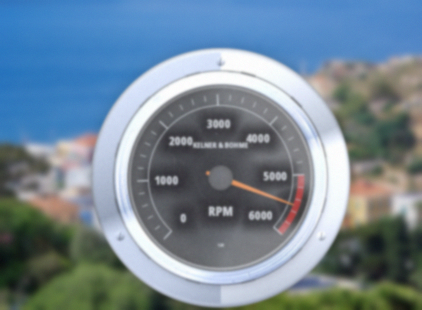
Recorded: 5500 (rpm)
